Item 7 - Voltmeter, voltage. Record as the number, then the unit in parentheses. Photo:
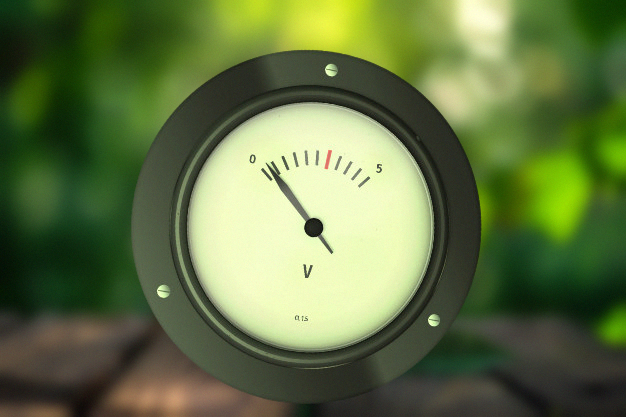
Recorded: 0.25 (V)
